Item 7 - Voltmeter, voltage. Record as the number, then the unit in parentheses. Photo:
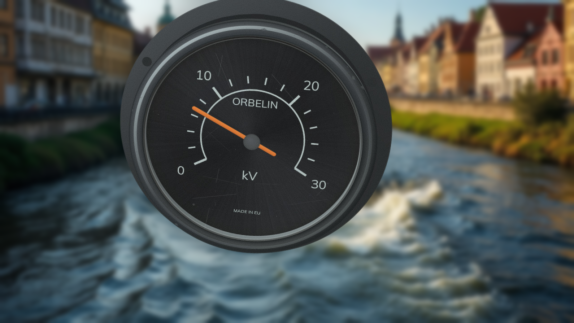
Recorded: 7 (kV)
